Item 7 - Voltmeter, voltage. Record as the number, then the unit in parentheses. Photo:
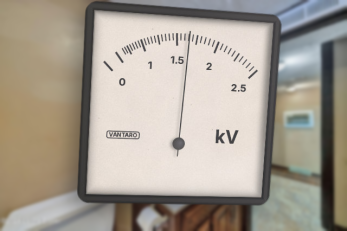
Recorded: 1.65 (kV)
